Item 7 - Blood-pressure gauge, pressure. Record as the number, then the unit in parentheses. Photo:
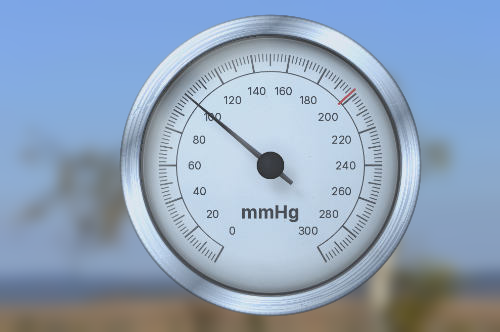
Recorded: 100 (mmHg)
